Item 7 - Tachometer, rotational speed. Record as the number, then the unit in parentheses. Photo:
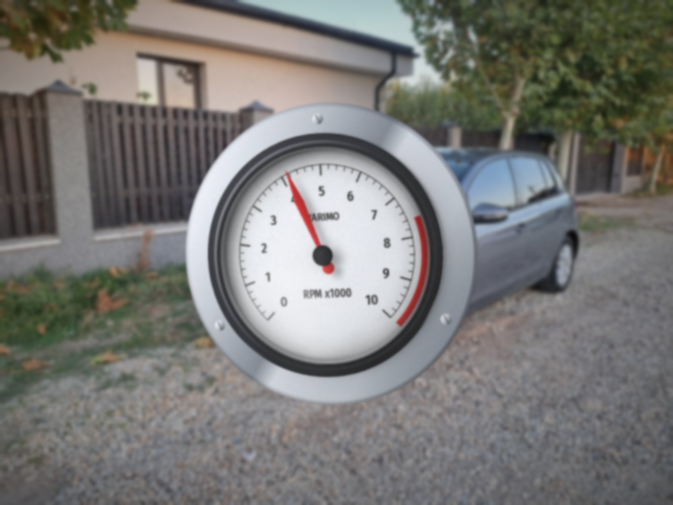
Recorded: 4200 (rpm)
